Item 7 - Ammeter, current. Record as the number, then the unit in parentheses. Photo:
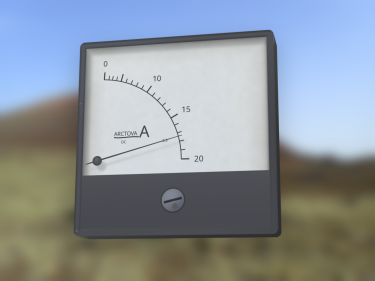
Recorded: 17.5 (A)
